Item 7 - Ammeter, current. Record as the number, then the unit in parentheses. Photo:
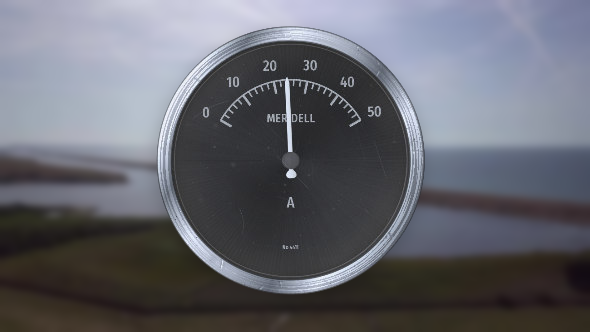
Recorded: 24 (A)
